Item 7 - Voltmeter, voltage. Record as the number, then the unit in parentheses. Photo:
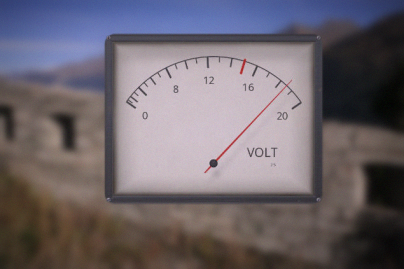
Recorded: 18.5 (V)
